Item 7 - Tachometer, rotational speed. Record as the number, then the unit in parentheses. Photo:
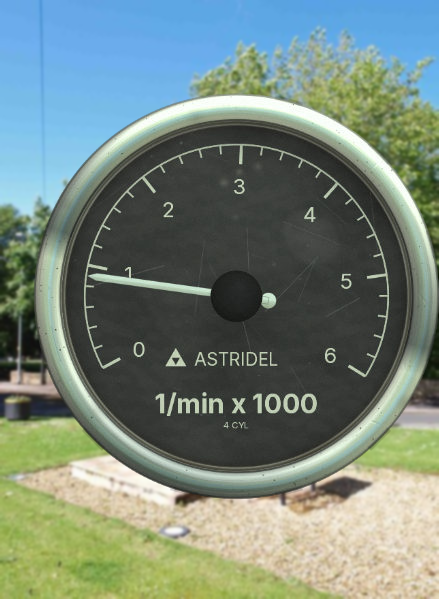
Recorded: 900 (rpm)
